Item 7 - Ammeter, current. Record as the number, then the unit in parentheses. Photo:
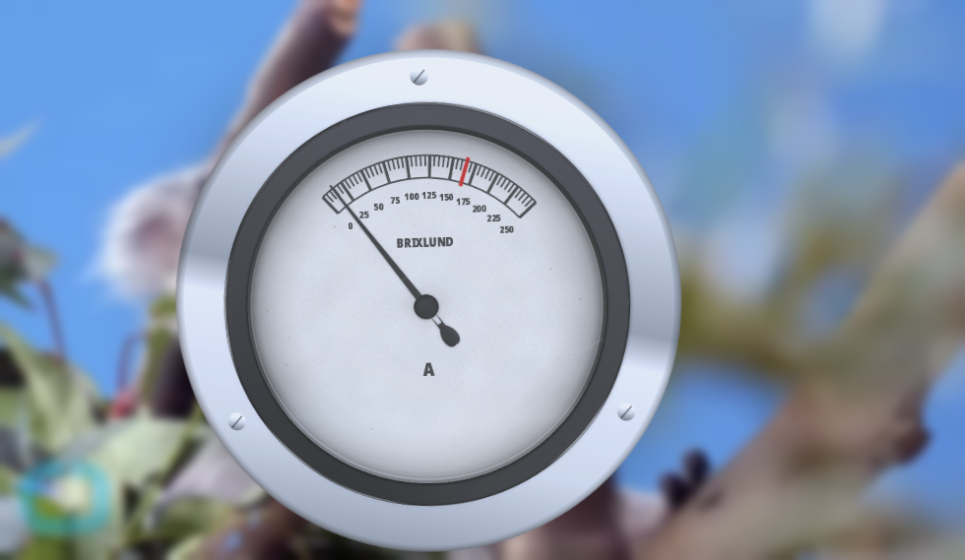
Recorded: 15 (A)
